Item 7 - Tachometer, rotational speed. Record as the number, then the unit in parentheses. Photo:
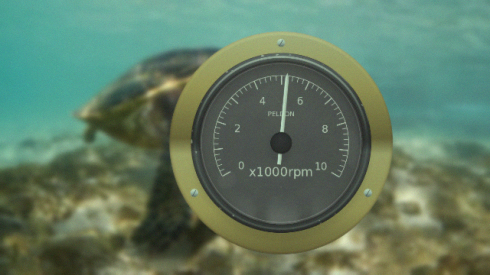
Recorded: 5200 (rpm)
